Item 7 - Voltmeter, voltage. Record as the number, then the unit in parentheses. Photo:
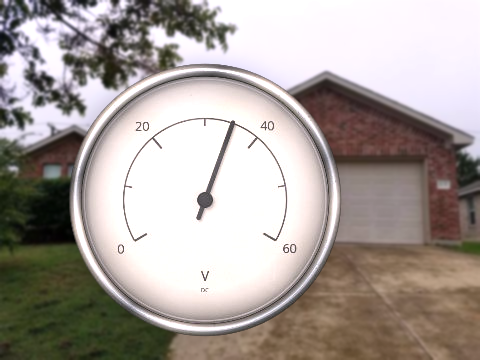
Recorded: 35 (V)
